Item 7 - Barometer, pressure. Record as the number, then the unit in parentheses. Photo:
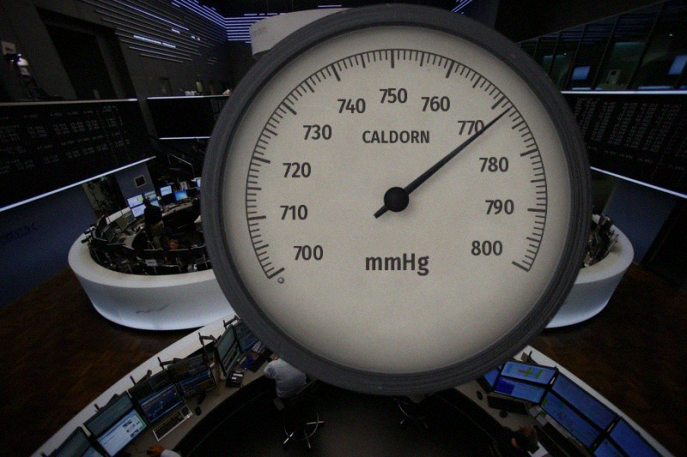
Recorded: 772 (mmHg)
